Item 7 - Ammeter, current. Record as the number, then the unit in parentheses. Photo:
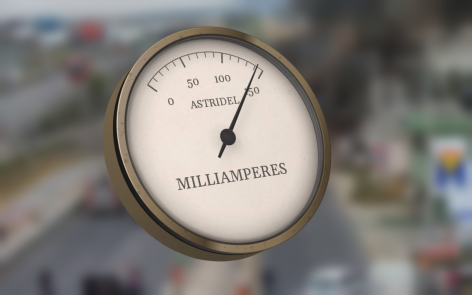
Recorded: 140 (mA)
